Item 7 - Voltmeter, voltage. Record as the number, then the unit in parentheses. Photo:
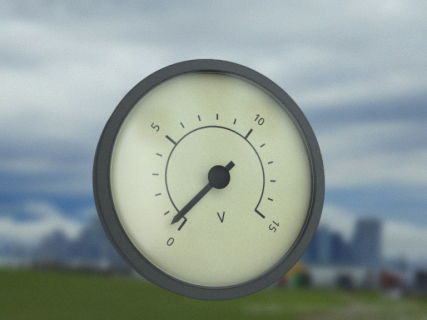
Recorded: 0.5 (V)
